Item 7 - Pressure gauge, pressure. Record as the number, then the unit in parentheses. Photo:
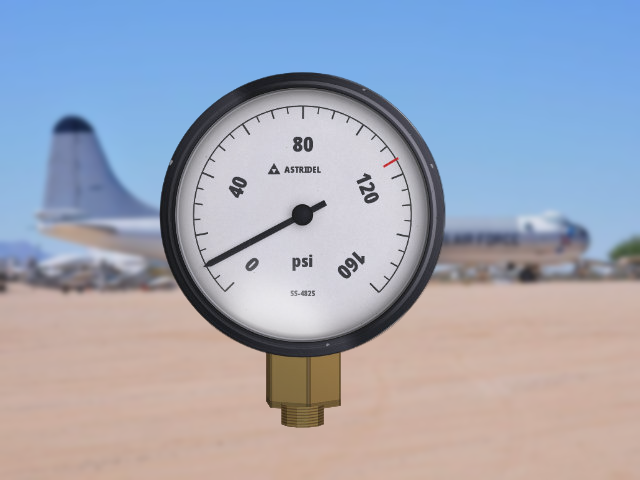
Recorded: 10 (psi)
